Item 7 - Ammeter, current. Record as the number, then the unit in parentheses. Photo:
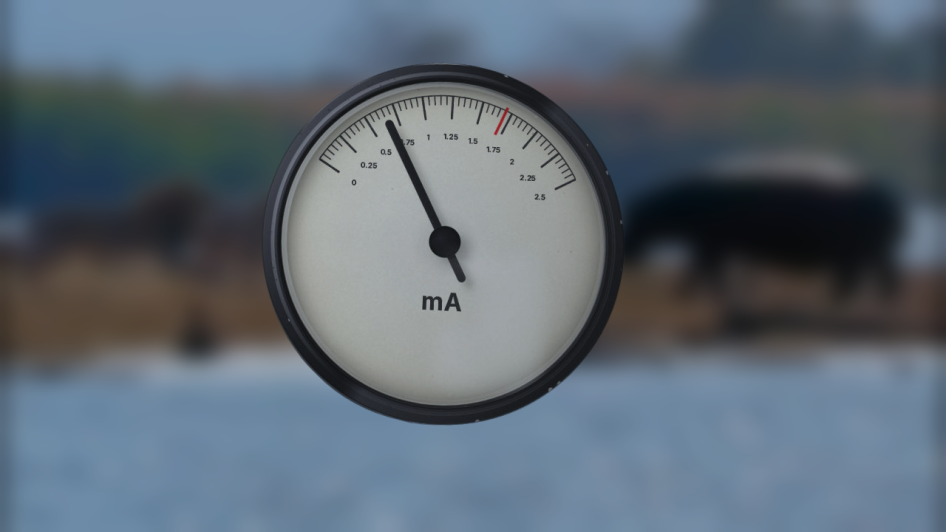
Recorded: 0.65 (mA)
